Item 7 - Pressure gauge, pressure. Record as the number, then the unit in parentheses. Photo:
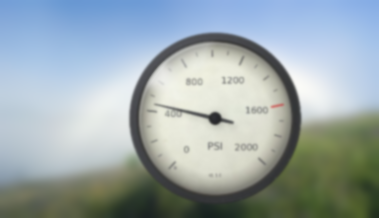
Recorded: 450 (psi)
